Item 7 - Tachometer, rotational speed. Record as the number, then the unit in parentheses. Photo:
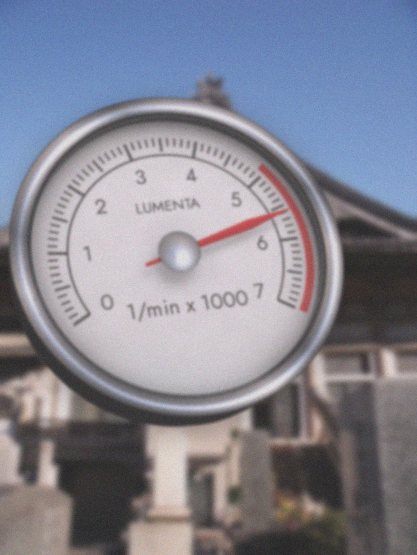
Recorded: 5600 (rpm)
